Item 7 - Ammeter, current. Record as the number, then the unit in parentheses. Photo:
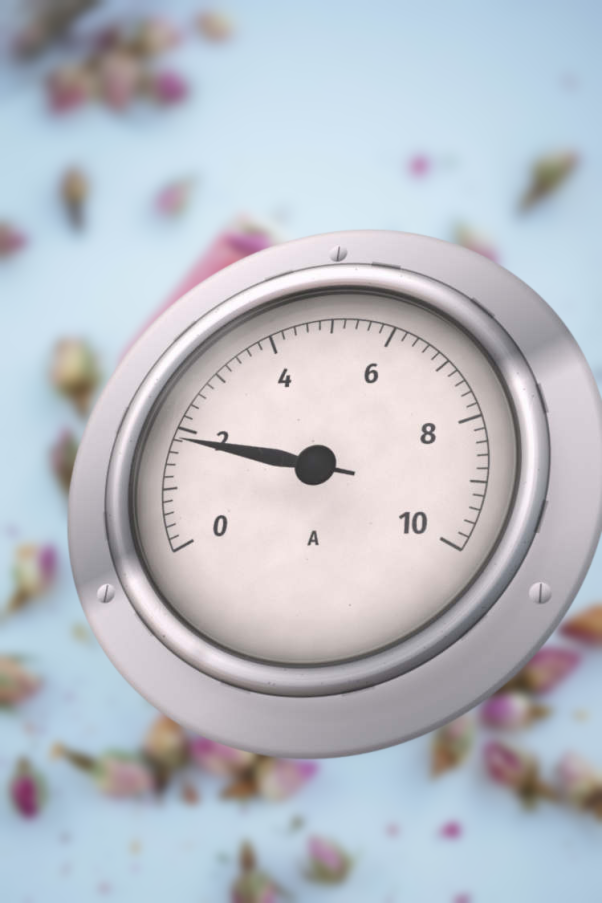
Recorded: 1.8 (A)
